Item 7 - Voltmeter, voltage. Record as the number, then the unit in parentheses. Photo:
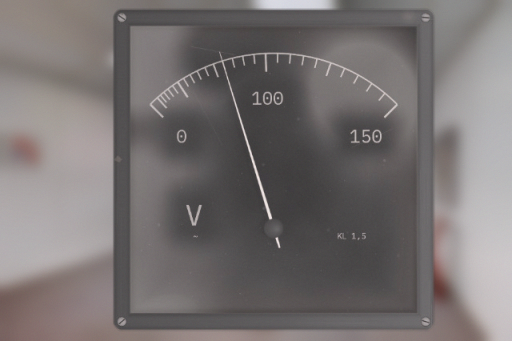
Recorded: 80 (V)
